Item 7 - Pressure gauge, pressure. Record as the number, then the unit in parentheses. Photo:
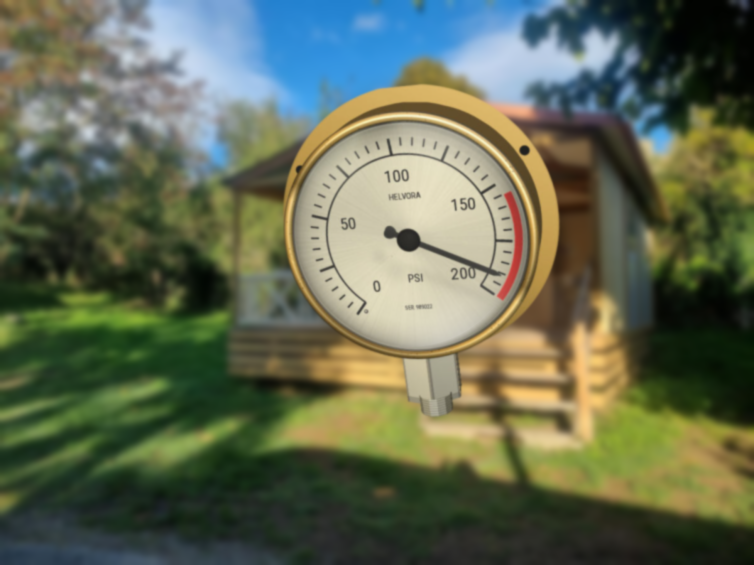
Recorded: 190 (psi)
